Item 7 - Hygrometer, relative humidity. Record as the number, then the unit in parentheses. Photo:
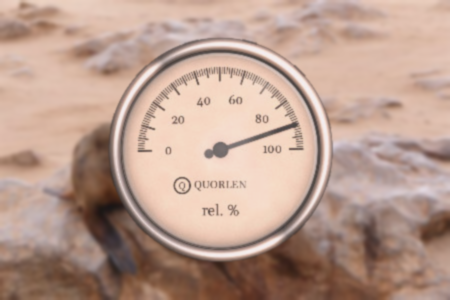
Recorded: 90 (%)
